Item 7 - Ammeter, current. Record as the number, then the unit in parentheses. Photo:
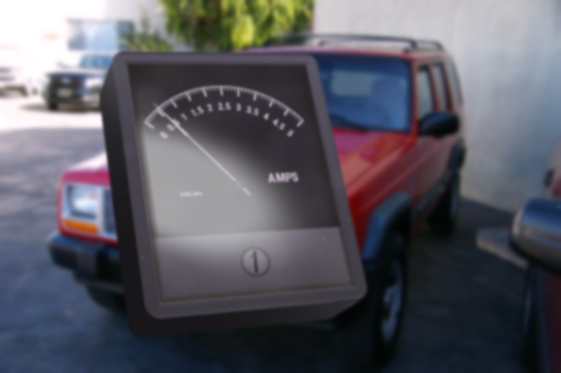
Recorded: 0.5 (A)
